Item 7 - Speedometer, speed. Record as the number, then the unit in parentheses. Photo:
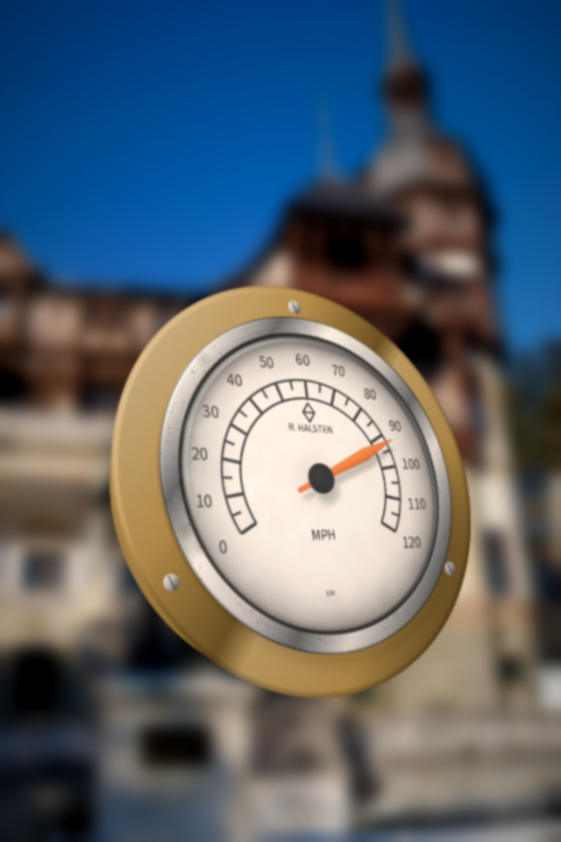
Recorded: 92.5 (mph)
